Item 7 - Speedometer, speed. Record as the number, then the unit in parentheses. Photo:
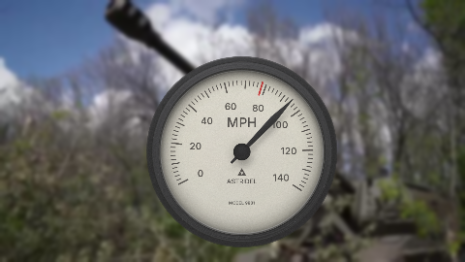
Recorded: 94 (mph)
